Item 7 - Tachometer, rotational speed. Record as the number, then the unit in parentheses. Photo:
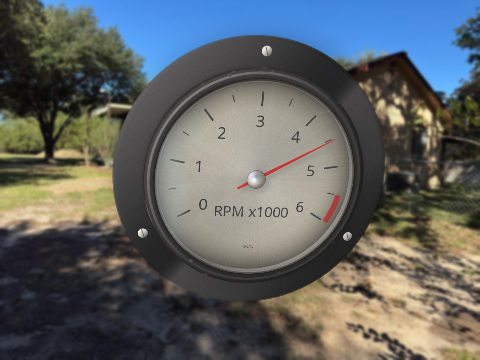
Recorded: 4500 (rpm)
